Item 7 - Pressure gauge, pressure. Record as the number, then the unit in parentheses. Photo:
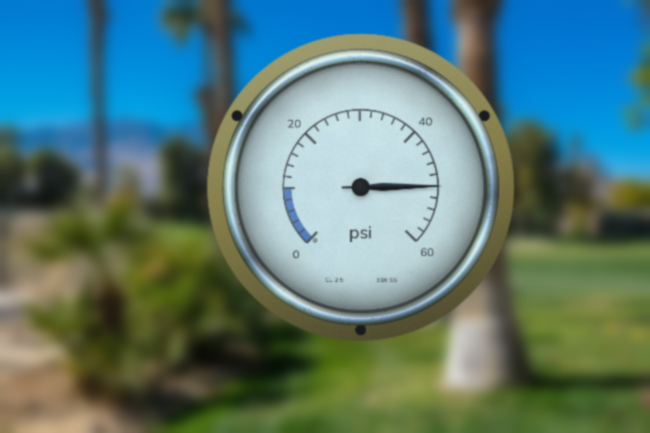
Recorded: 50 (psi)
